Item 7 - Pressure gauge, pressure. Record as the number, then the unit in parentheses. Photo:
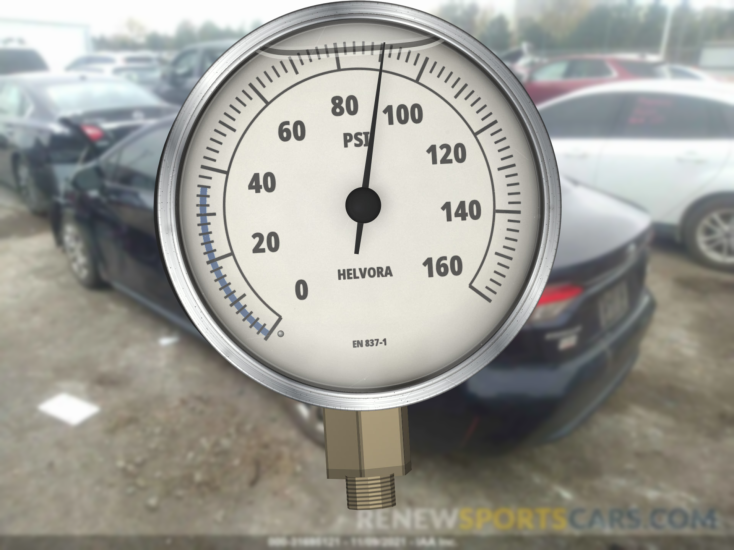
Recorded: 90 (psi)
